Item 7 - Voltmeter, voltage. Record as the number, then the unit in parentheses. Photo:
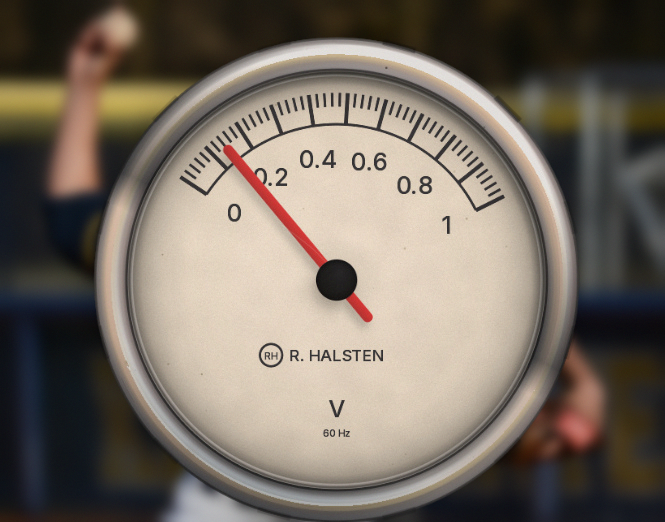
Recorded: 0.14 (V)
